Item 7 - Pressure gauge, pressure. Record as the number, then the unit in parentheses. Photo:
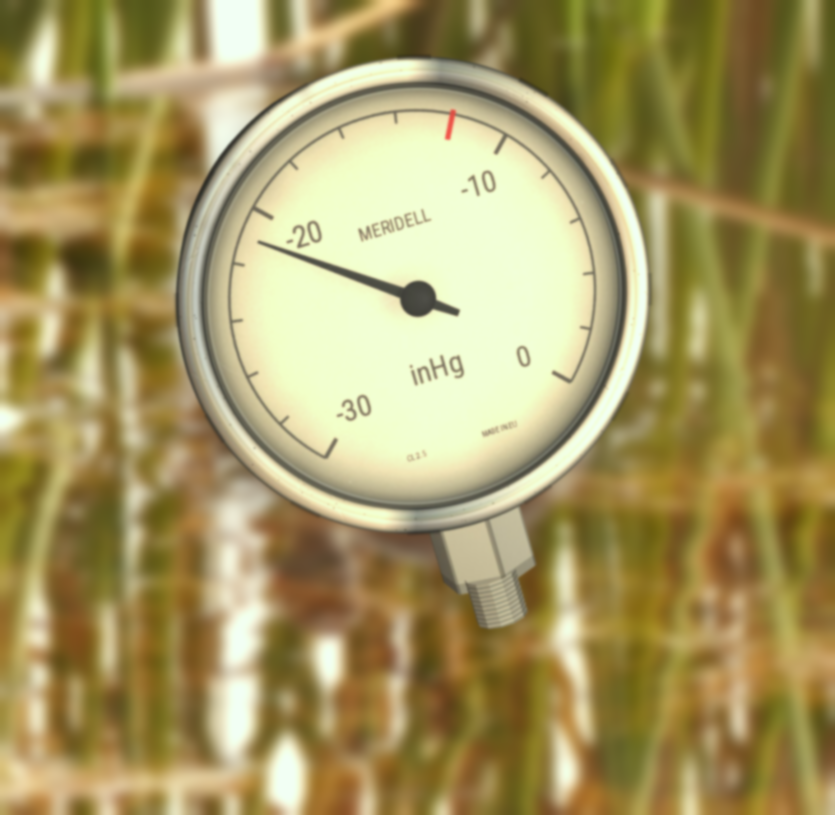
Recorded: -21 (inHg)
